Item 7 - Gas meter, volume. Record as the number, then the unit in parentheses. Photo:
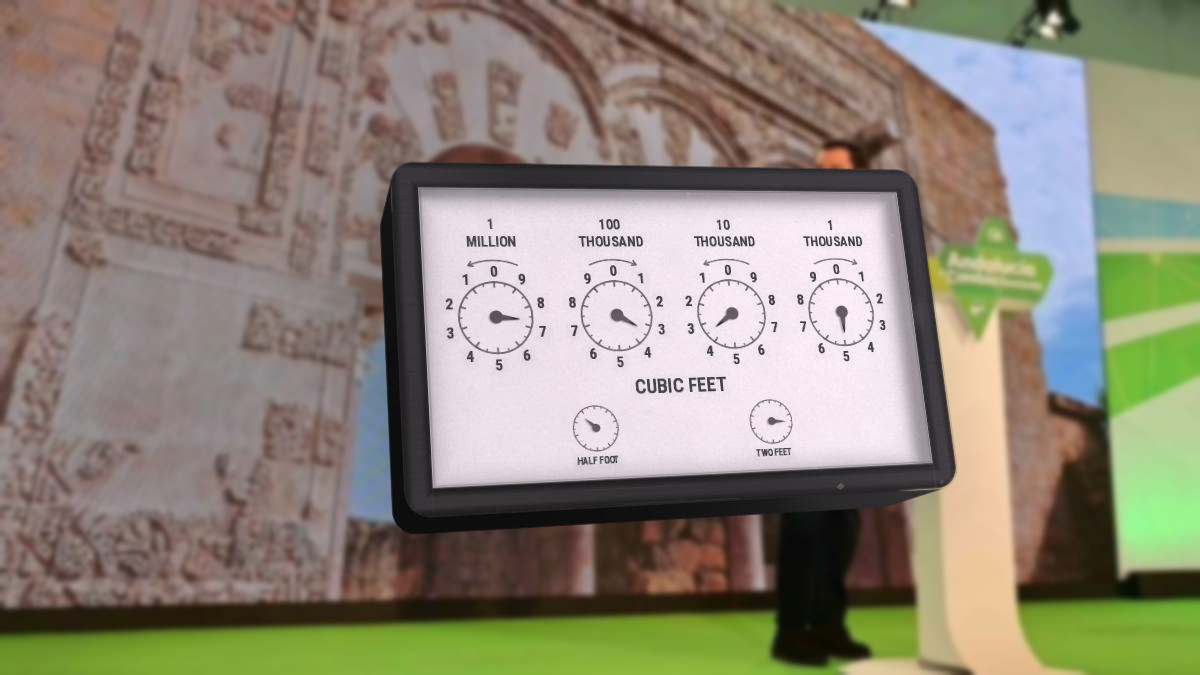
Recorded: 733500 (ft³)
